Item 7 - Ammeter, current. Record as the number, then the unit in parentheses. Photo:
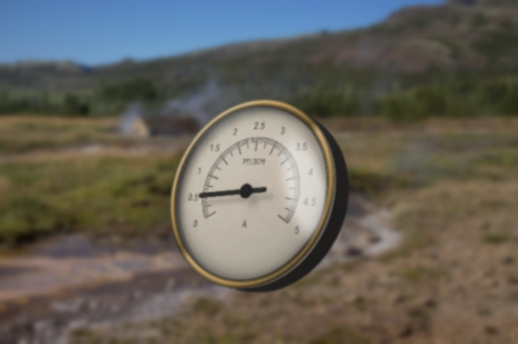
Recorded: 0.5 (A)
